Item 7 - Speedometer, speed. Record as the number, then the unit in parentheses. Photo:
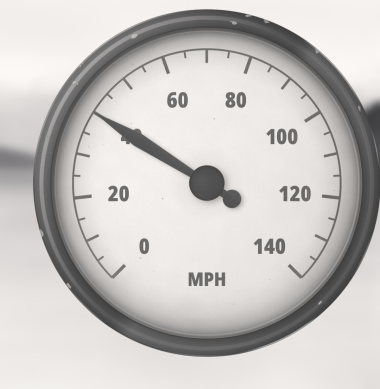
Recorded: 40 (mph)
